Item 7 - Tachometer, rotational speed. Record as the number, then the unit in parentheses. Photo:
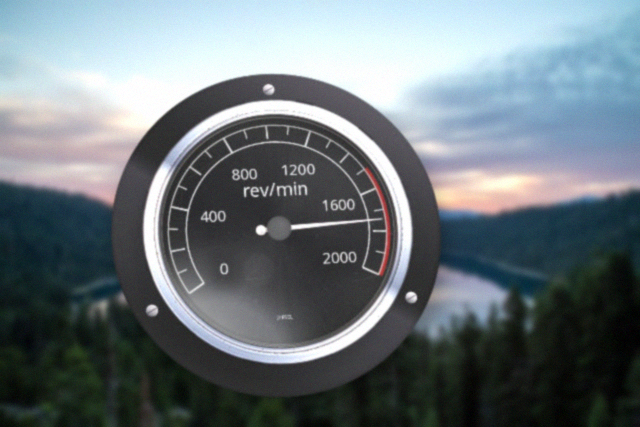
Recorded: 1750 (rpm)
